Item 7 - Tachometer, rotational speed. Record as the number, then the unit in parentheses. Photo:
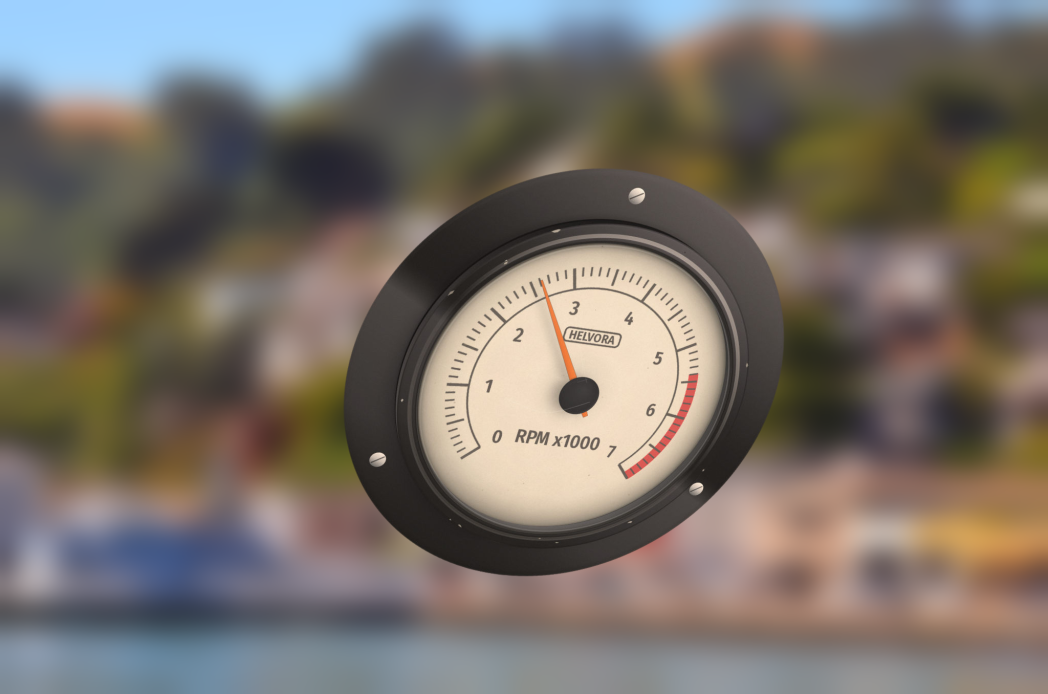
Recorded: 2600 (rpm)
